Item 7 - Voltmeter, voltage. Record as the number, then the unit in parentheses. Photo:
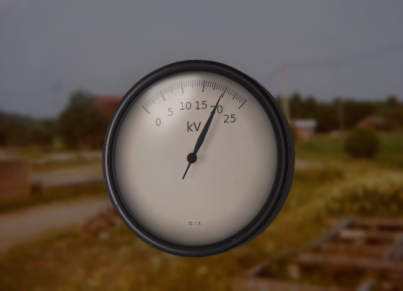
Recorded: 20 (kV)
